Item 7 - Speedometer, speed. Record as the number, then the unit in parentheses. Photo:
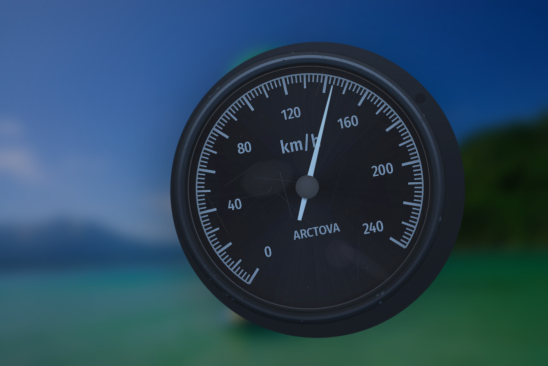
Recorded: 144 (km/h)
